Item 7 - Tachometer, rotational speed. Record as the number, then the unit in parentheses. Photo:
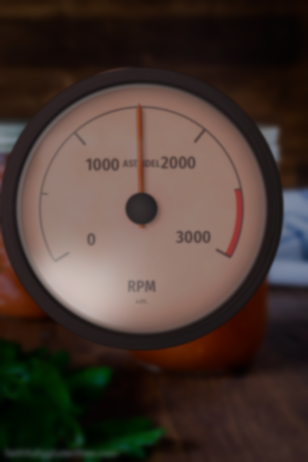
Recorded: 1500 (rpm)
